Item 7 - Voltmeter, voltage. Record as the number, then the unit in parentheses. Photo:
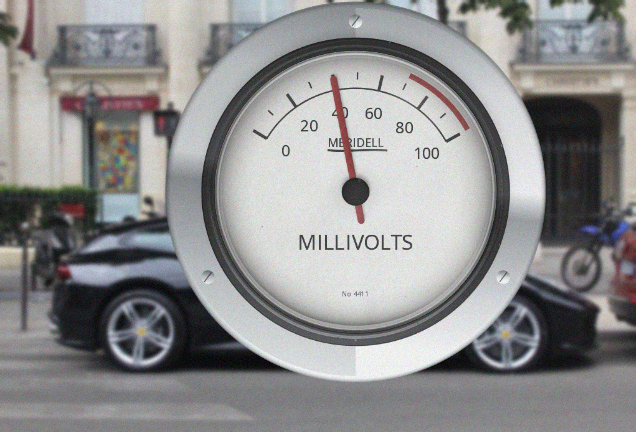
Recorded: 40 (mV)
